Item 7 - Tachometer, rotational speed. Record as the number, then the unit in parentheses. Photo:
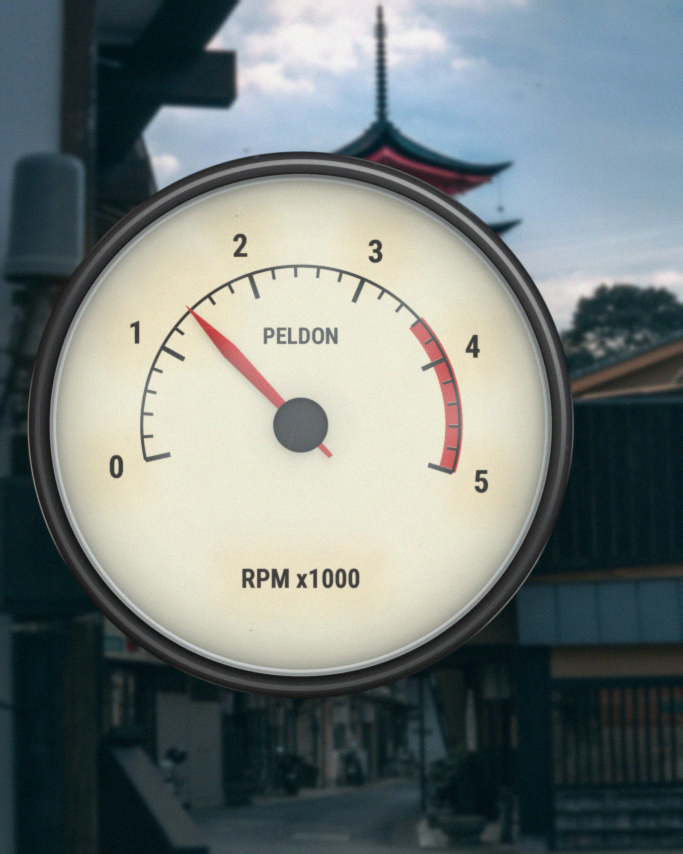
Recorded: 1400 (rpm)
